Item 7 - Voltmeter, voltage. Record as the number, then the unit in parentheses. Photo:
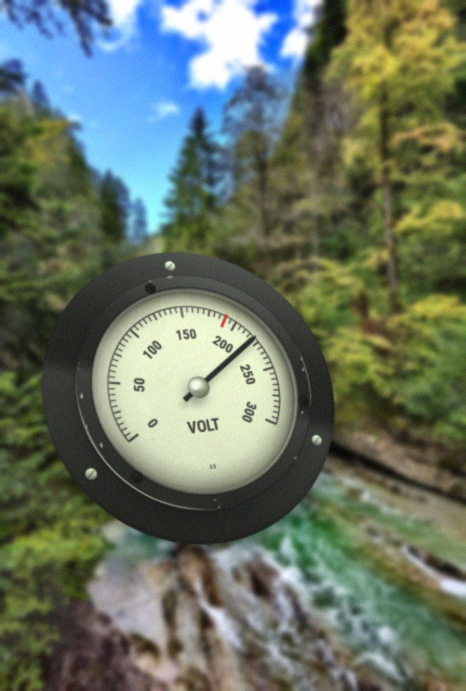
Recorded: 220 (V)
